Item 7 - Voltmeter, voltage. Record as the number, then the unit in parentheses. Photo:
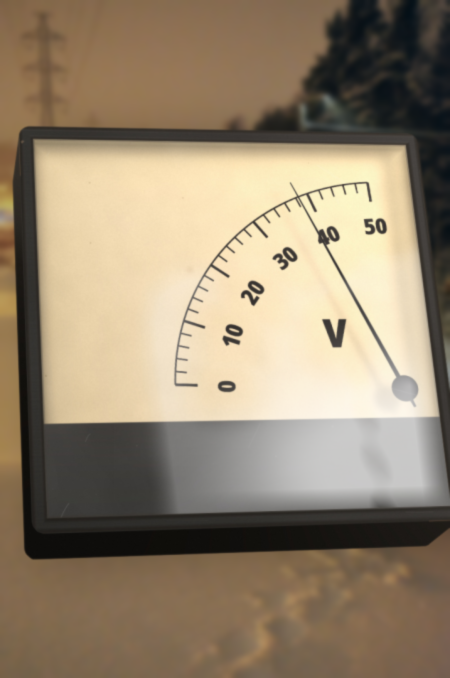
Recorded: 38 (V)
